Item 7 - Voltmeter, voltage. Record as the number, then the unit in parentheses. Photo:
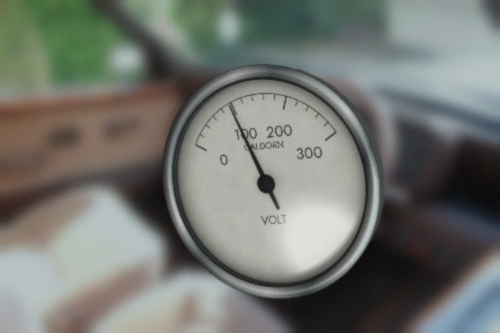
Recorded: 100 (V)
